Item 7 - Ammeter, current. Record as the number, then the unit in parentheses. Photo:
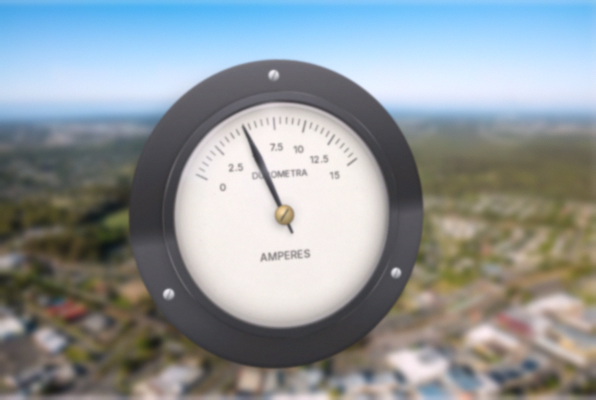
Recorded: 5 (A)
